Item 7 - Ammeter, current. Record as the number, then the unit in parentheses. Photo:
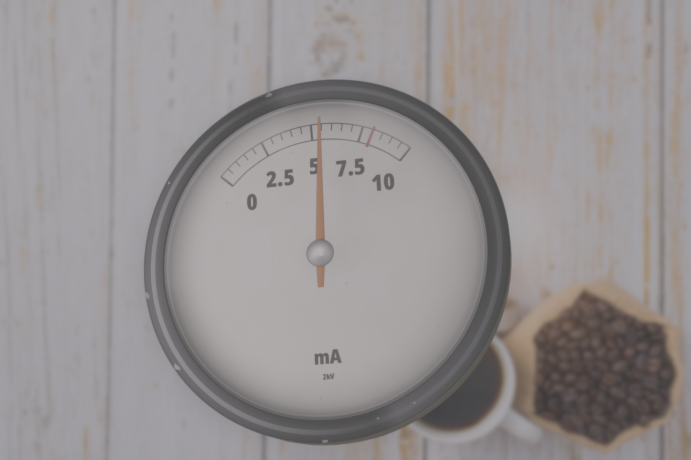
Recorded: 5.5 (mA)
